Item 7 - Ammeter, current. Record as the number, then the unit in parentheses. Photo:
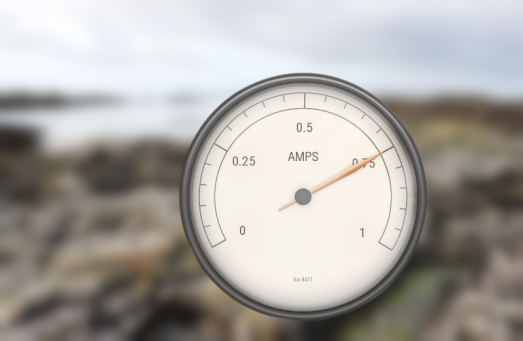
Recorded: 0.75 (A)
